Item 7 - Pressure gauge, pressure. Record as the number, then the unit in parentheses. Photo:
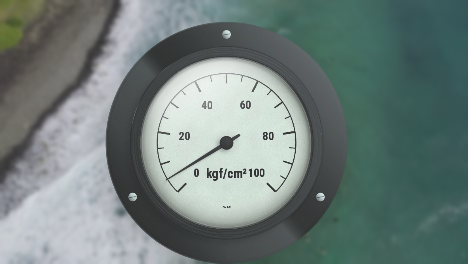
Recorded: 5 (kg/cm²)
